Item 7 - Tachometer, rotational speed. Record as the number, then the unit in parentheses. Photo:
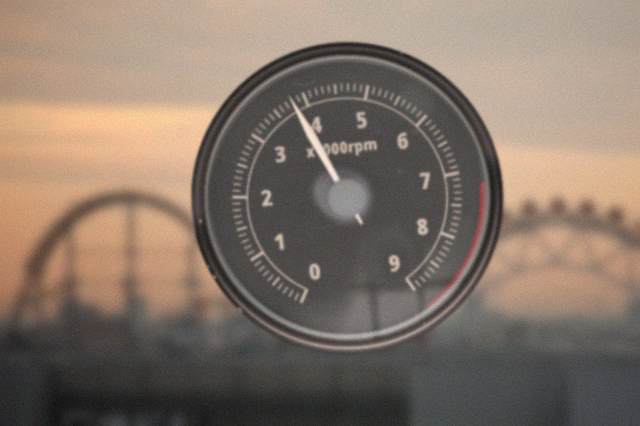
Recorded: 3800 (rpm)
